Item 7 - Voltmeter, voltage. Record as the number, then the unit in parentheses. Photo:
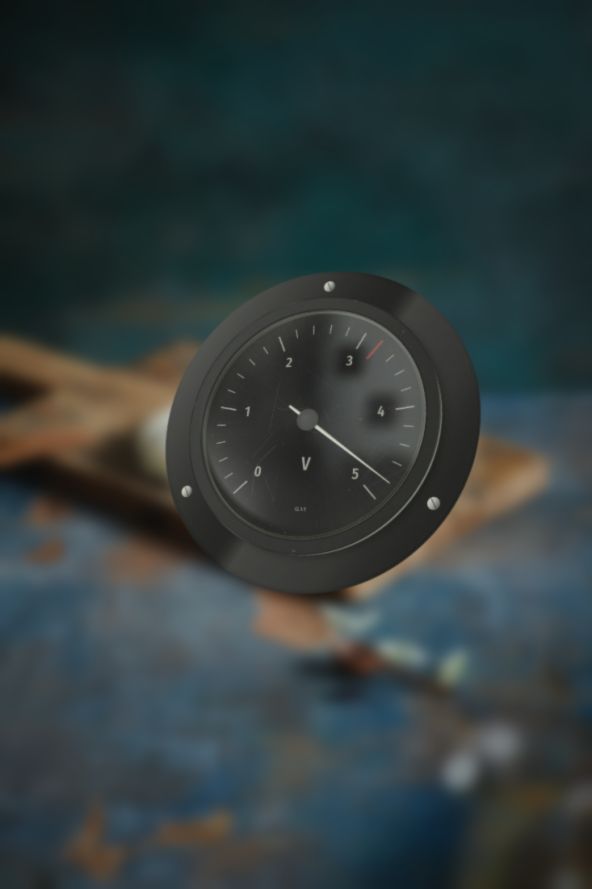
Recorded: 4.8 (V)
